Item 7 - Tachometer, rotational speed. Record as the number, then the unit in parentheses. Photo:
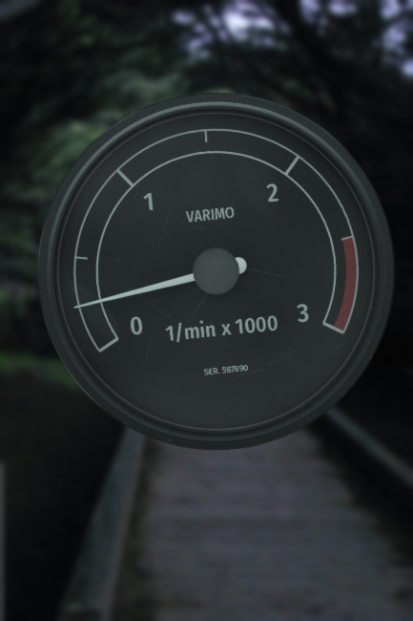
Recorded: 250 (rpm)
